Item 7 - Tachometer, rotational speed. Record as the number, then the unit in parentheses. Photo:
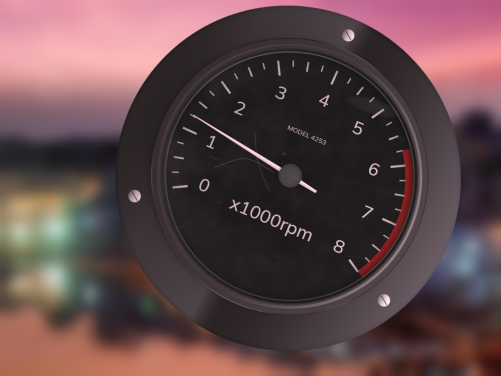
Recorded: 1250 (rpm)
